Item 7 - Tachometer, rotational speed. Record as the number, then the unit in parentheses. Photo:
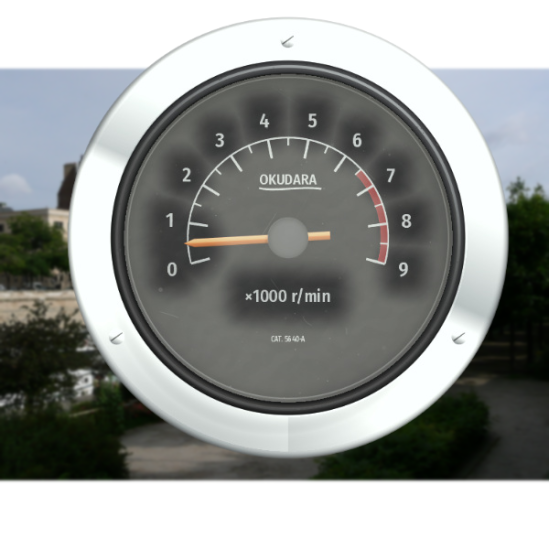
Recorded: 500 (rpm)
